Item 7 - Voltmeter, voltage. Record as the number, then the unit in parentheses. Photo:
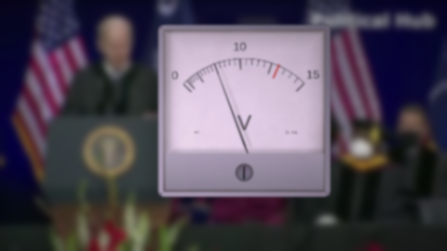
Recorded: 7.5 (V)
